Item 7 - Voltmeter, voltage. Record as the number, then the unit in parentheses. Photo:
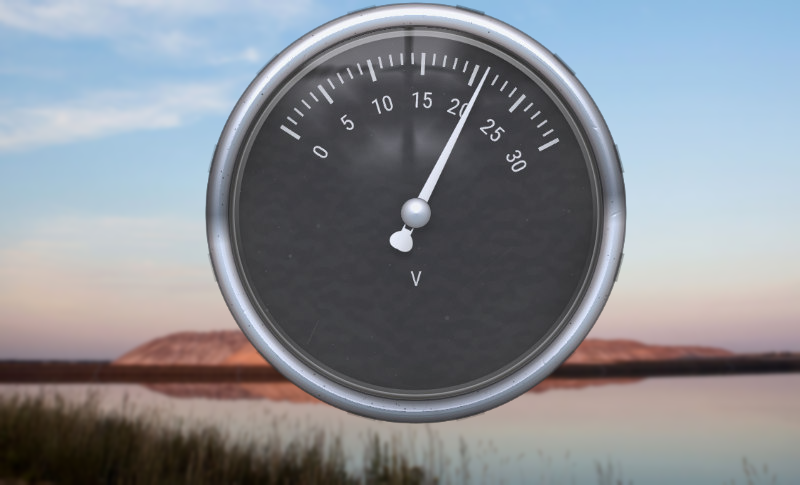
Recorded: 21 (V)
